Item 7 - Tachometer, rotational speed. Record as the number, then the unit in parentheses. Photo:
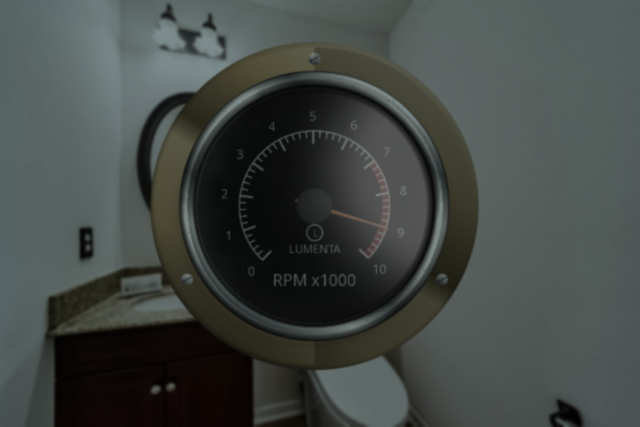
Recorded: 9000 (rpm)
